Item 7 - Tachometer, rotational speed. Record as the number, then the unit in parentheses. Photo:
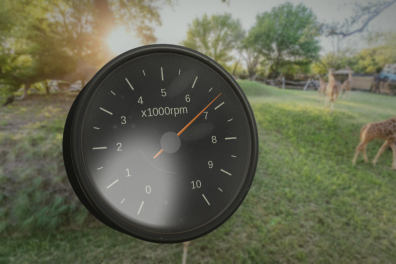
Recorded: 6750 (rpm)
